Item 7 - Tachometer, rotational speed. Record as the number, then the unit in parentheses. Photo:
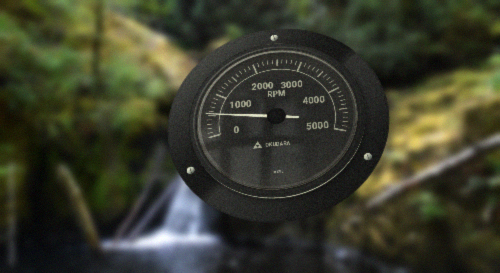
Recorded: 500 (rpm)
